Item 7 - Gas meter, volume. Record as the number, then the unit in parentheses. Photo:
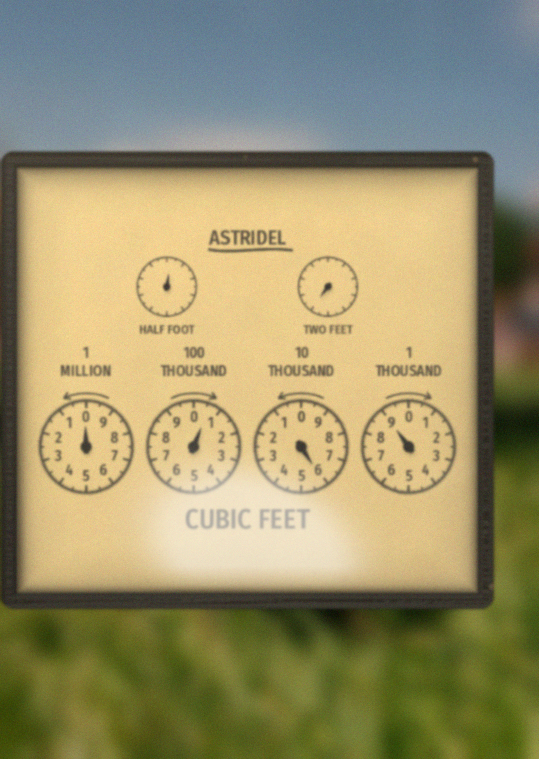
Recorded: 5900 (ft³)
